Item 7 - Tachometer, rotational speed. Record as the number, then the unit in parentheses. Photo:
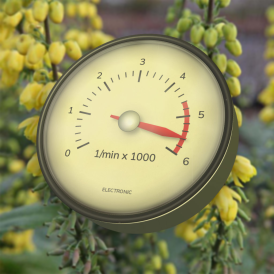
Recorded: 5600 (rpm)
